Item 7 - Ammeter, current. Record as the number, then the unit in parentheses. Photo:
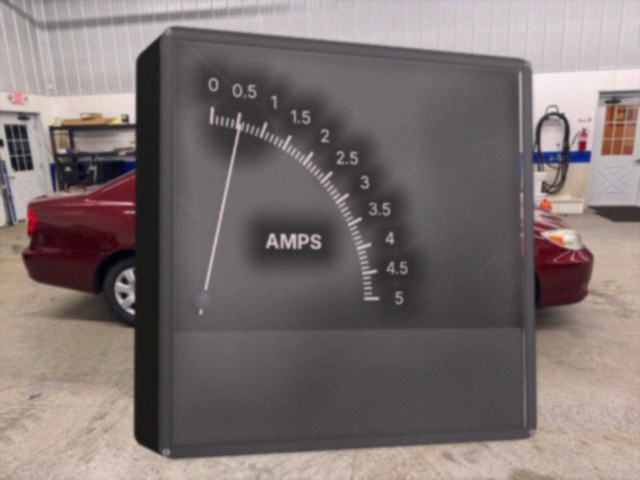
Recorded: 0.5 (A)
